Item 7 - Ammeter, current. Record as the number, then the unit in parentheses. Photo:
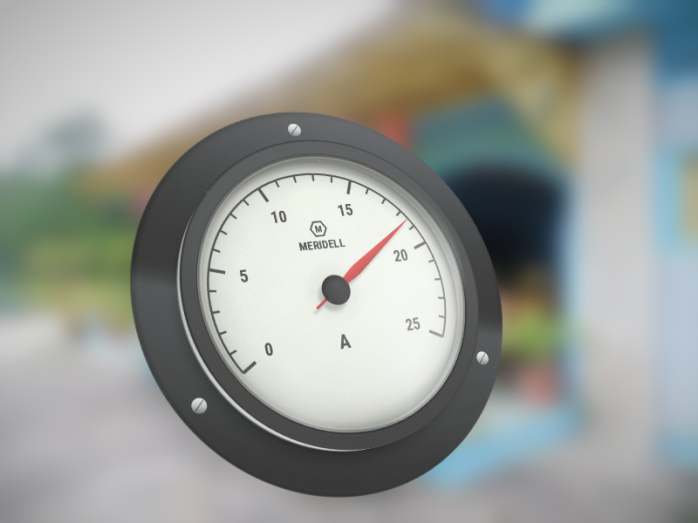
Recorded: 18.5 (A)
